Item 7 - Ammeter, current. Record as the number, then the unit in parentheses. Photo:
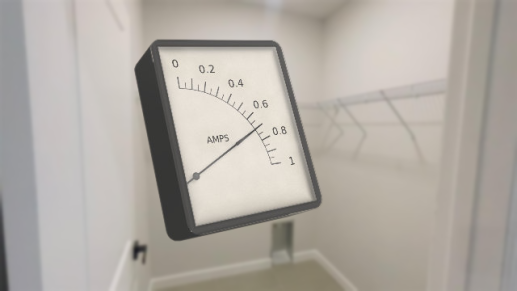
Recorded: 0.7 (A)
